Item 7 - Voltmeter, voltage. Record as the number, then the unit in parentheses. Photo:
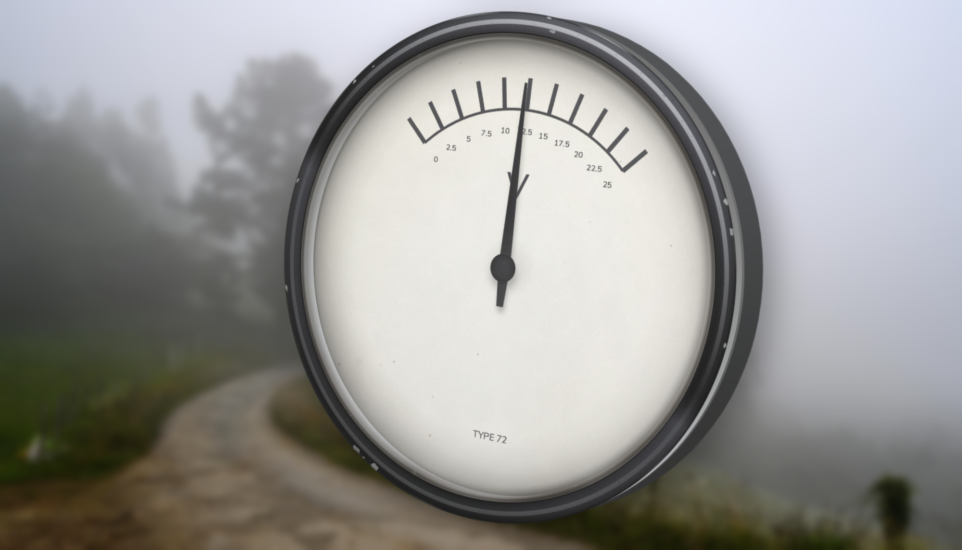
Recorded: 12.5 (V)
